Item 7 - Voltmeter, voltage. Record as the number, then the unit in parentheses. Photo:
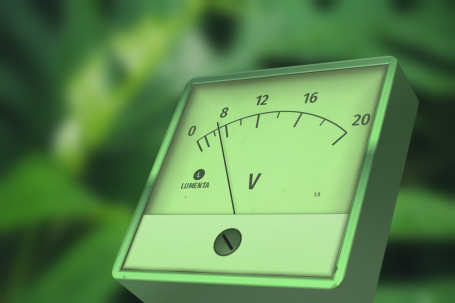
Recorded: 7 (V)
